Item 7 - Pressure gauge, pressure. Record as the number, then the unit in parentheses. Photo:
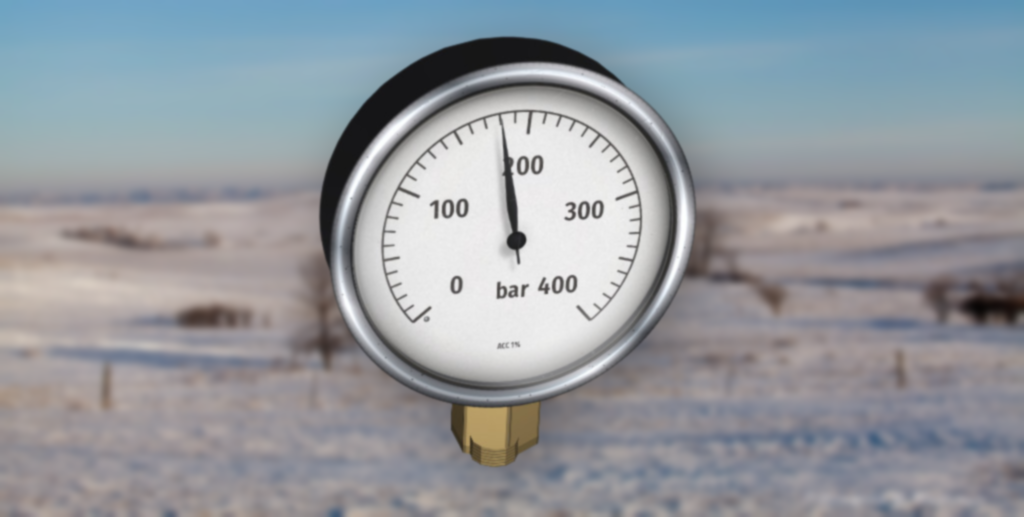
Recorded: 180 (bar)
